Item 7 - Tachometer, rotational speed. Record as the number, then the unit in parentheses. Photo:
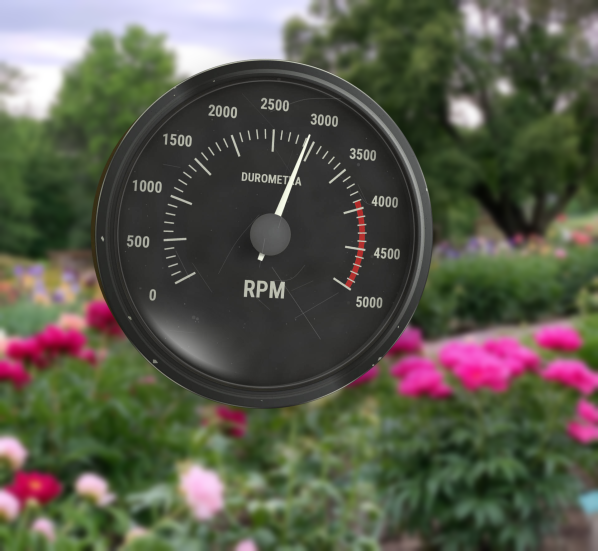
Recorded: 2900 (rpm)
